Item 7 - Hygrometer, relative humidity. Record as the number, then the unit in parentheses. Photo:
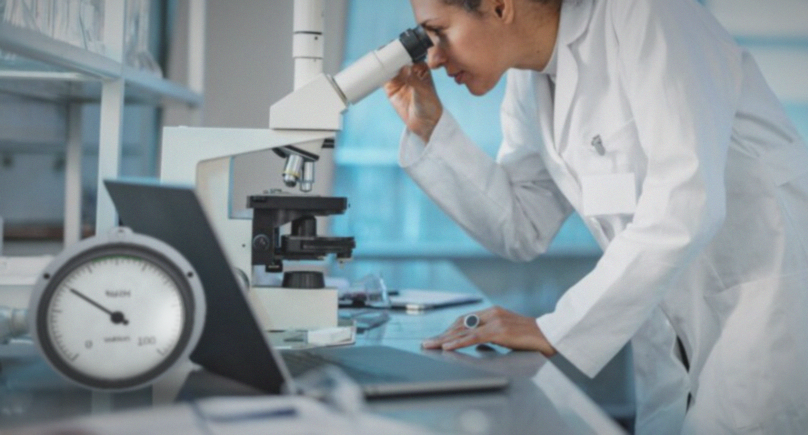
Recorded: 30 (%)
